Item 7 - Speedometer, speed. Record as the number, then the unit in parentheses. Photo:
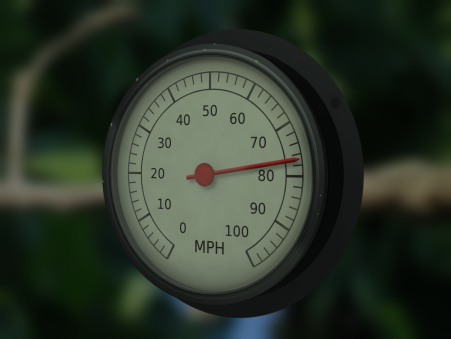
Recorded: 77 (mph)
